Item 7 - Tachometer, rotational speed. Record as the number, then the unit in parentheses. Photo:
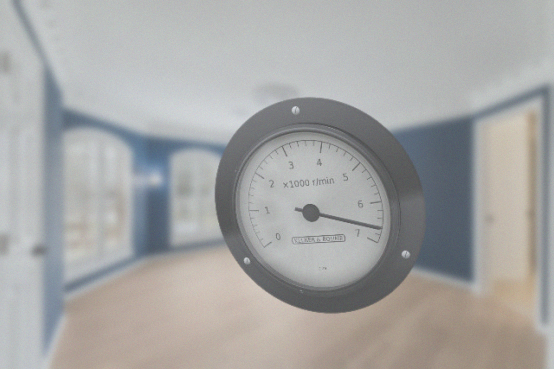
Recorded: 6600 (rpm)
